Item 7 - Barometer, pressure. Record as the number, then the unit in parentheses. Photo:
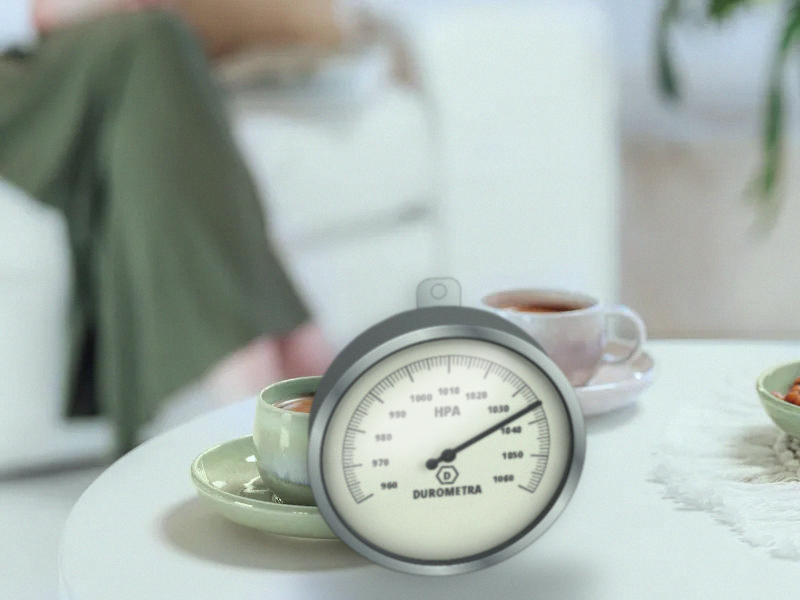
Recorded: 1035 (hPa)
